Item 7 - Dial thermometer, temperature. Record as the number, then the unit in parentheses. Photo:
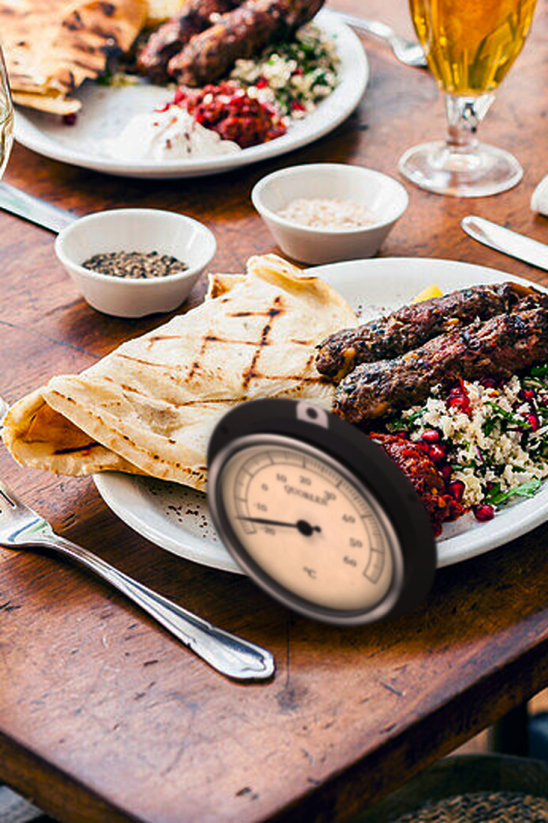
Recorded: -15 (°C)
